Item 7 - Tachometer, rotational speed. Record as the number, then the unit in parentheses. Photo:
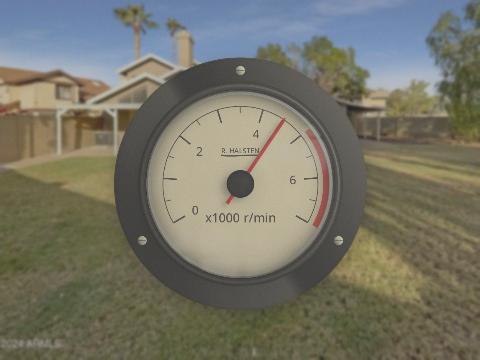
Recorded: 4500 (rpm)
